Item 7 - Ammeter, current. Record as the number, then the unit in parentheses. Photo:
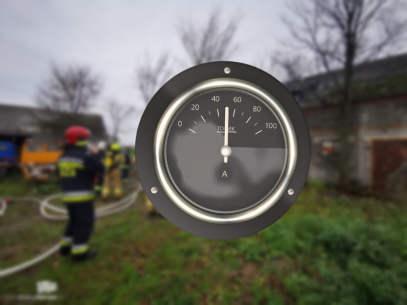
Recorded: 50 (A)
